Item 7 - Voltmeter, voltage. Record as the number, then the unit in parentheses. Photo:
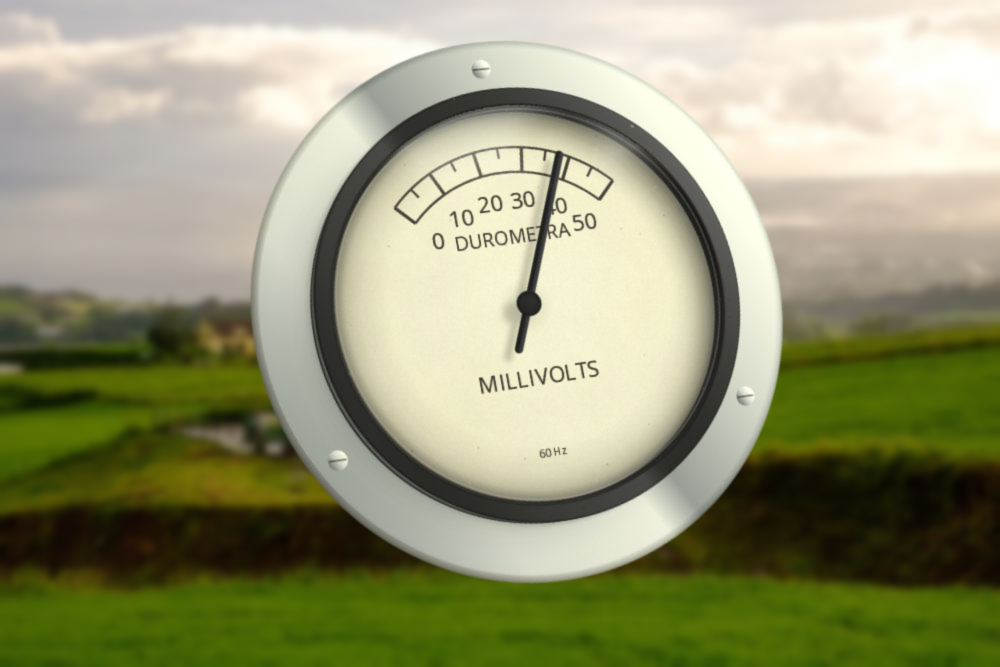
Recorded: 37.5 (mV)
